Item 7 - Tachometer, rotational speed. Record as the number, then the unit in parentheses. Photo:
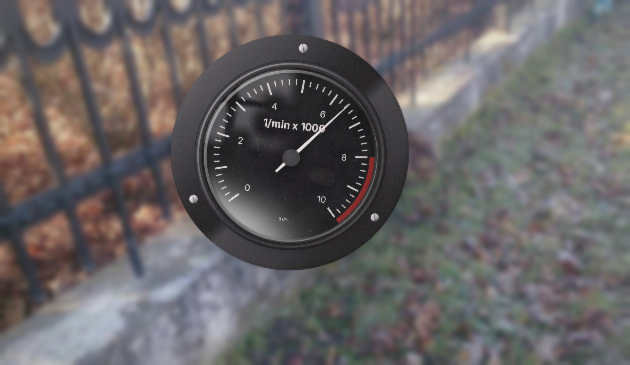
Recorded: 6400 (rpm)
